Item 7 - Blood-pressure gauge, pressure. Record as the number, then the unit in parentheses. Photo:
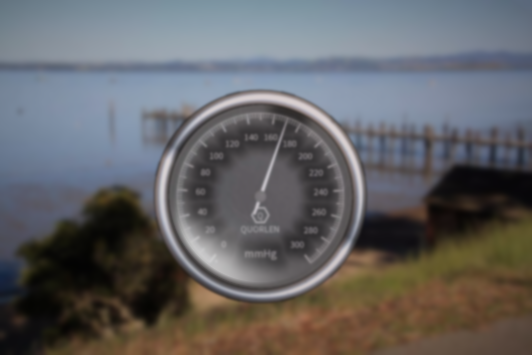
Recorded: 170 (mmHg)
